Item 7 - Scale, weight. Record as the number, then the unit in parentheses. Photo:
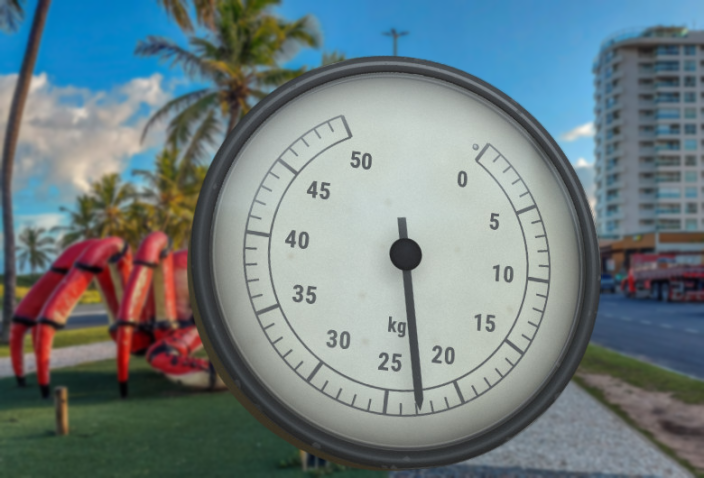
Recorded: 23 (kg)
